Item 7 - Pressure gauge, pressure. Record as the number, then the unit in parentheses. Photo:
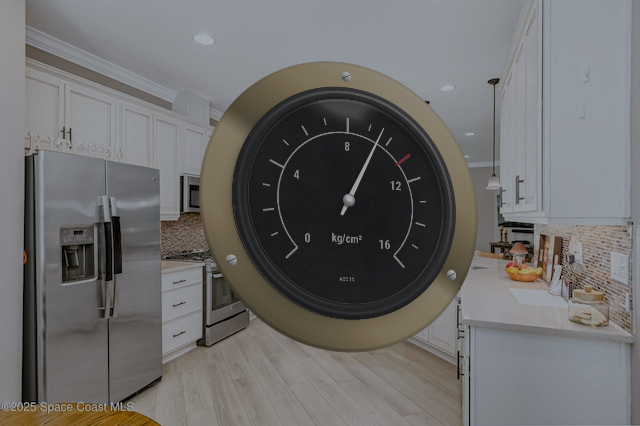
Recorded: 9.5 (kg/cm²)
